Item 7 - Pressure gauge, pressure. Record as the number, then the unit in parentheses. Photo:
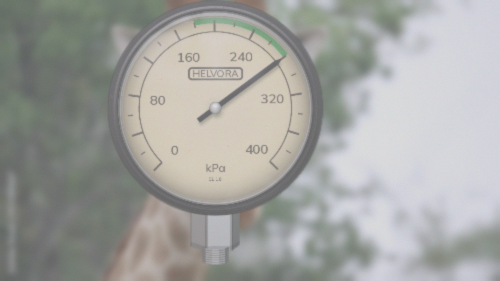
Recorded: 280 (kPa)
